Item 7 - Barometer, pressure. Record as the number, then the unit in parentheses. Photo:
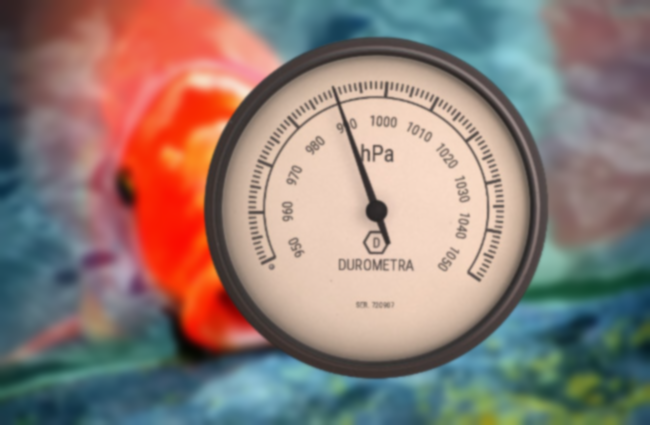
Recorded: 990 (hPa)
